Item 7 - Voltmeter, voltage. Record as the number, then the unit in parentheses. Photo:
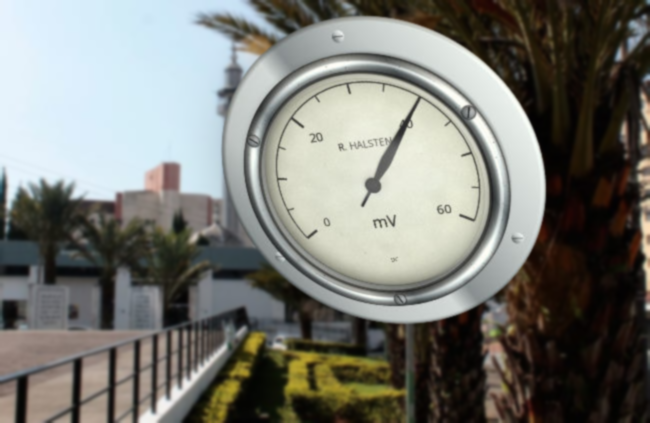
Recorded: 40 (mV)
